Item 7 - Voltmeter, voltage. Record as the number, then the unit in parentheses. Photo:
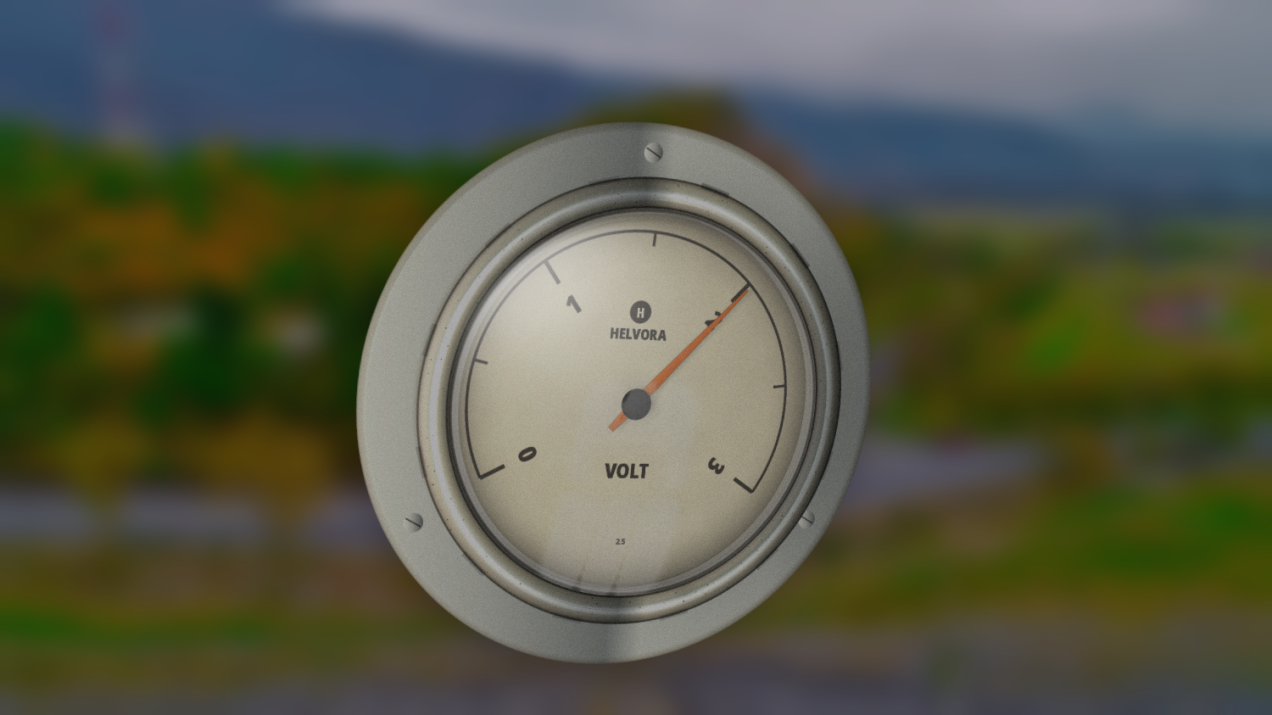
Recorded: 2 (V)
